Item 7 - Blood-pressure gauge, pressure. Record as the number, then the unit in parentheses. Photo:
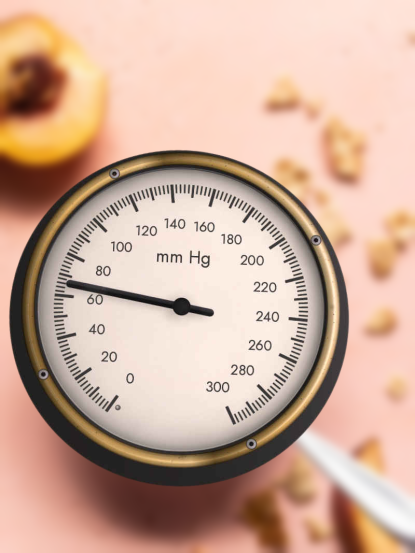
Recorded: 66 (mmHg)
